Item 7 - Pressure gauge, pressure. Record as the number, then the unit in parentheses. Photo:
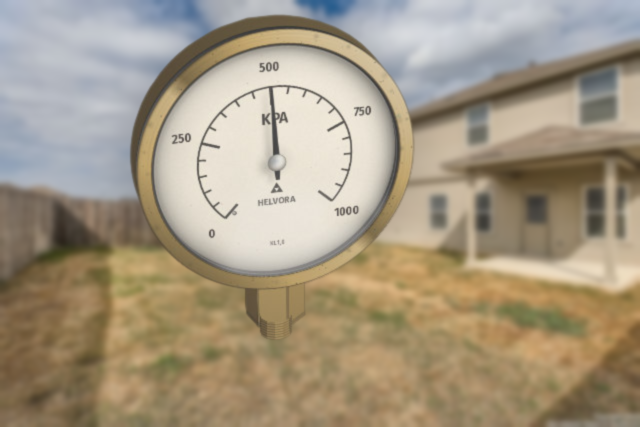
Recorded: 500 (kPa)
